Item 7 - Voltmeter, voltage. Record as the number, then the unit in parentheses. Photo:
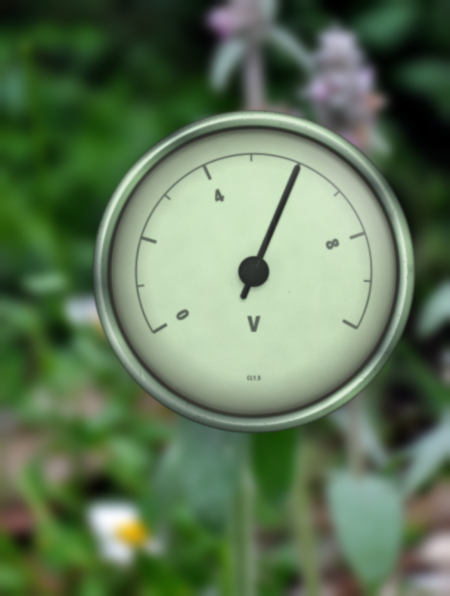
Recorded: 6 (V)
